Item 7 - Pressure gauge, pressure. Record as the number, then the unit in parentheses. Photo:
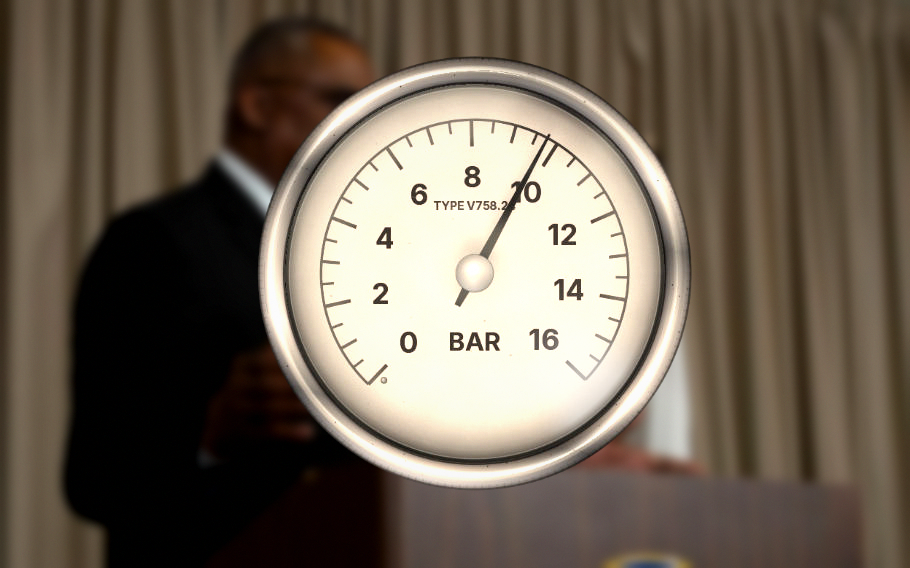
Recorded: 9.75 (bar)
